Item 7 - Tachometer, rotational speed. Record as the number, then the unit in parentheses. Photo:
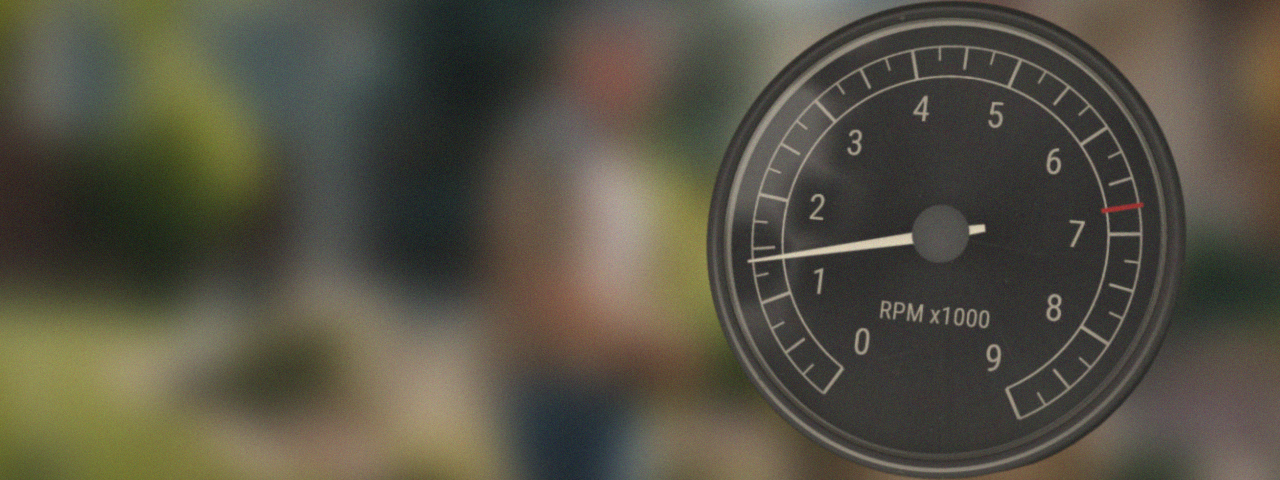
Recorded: 1375 (rpm)
